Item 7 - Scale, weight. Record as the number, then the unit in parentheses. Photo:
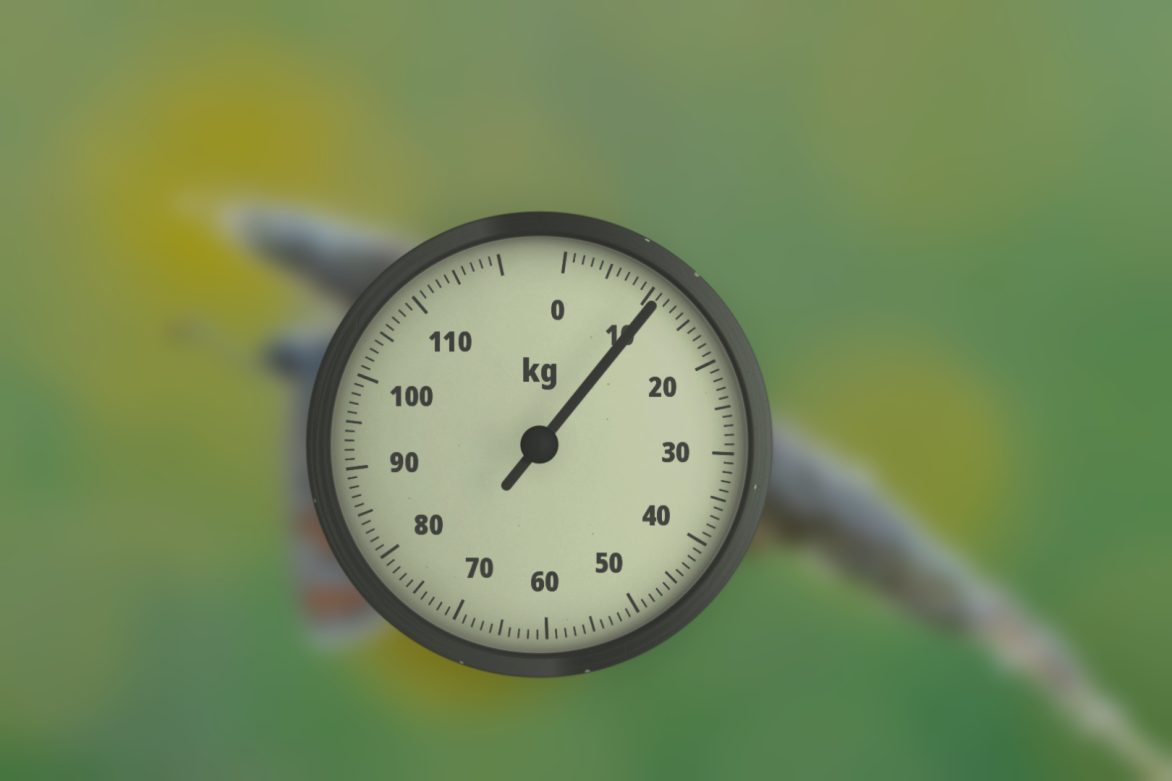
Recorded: 11 (kg)
